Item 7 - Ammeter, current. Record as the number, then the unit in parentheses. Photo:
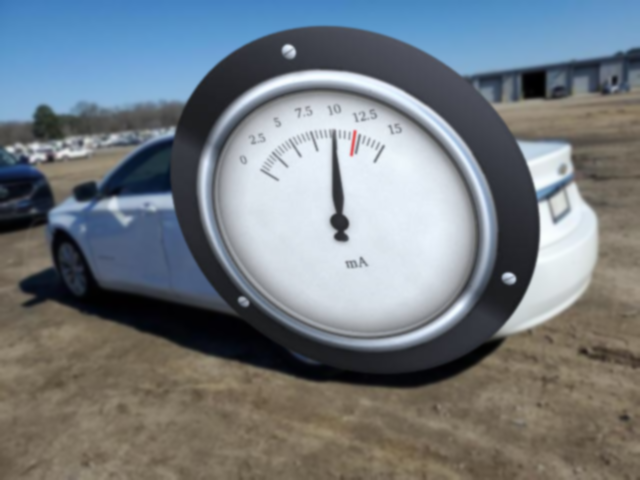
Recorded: 10 (mA)
